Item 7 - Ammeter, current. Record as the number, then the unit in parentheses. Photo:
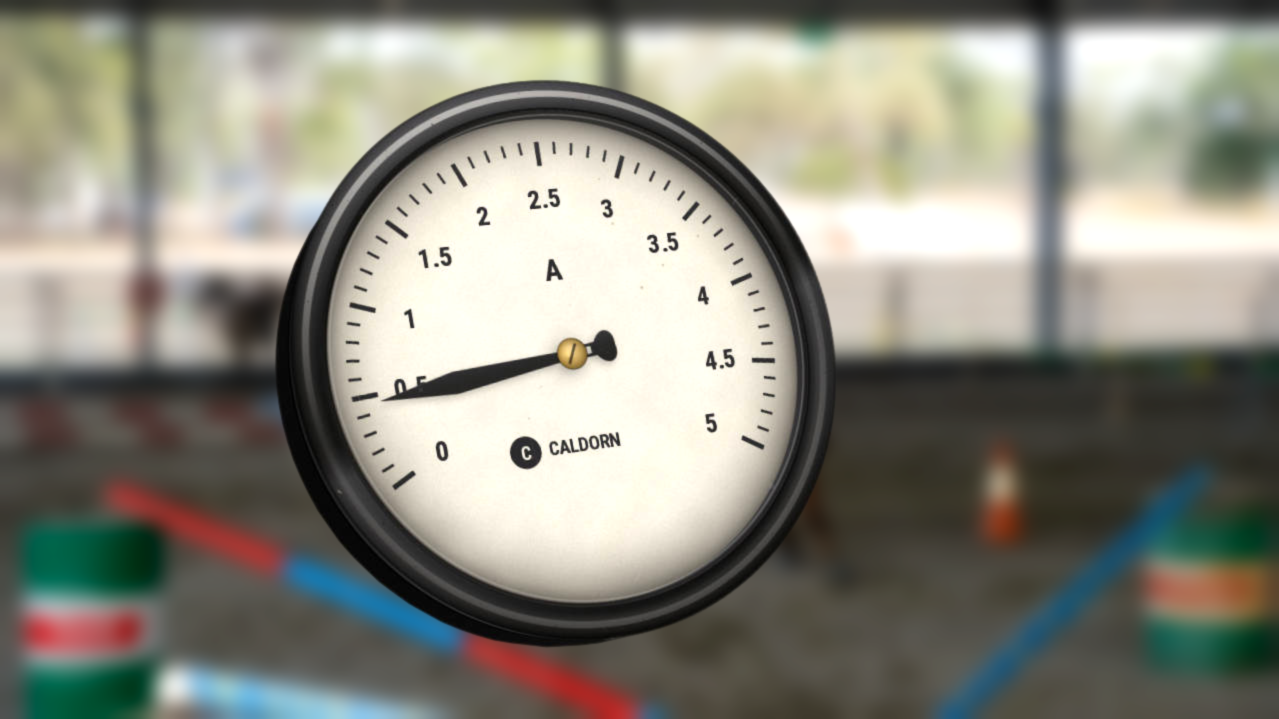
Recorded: 0.45 (A)
